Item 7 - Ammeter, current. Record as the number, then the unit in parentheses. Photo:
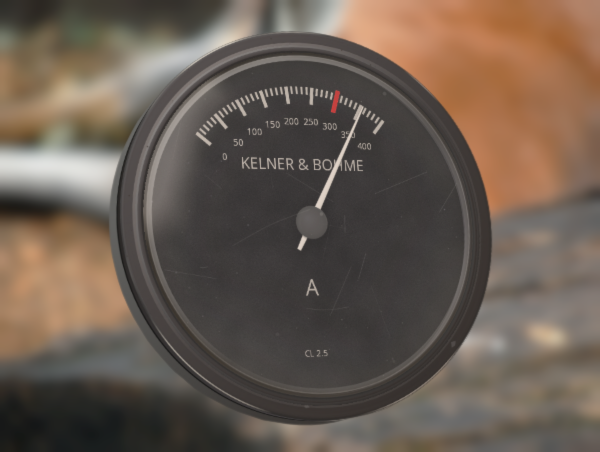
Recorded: 350 (A)
